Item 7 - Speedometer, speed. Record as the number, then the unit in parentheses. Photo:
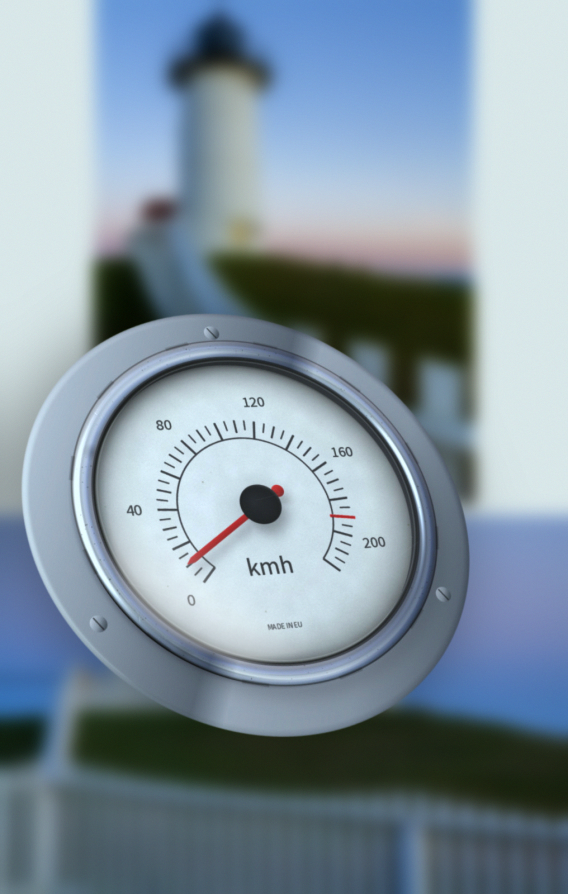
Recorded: 10 (km/h)
